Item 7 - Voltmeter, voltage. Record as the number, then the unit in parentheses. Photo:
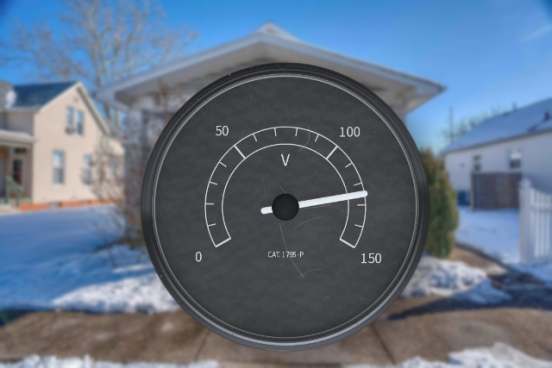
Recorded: 125 (V)
